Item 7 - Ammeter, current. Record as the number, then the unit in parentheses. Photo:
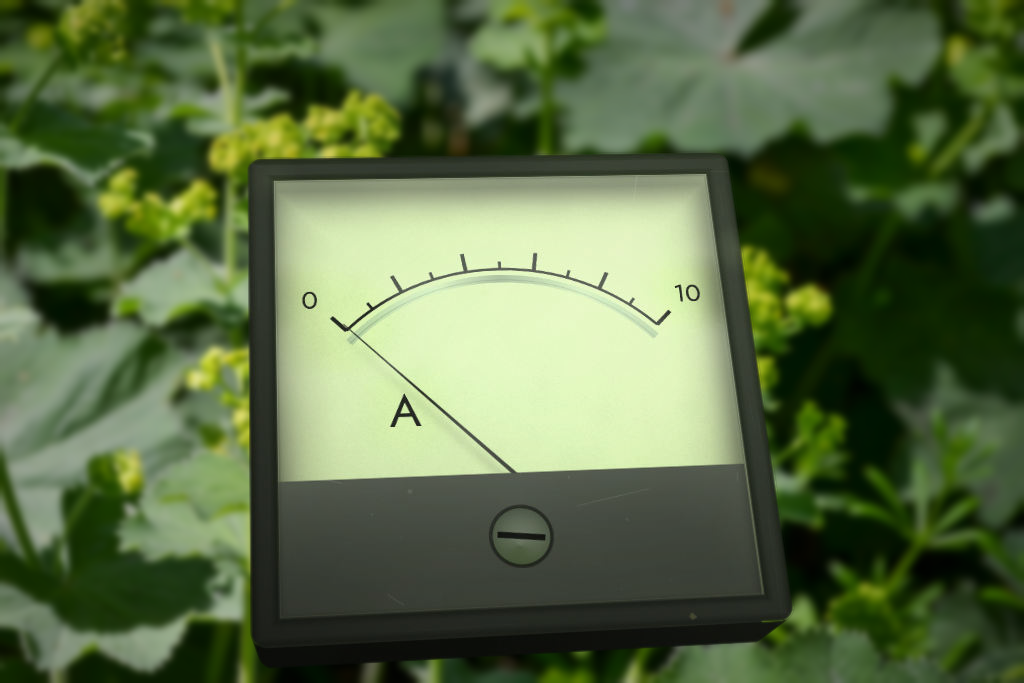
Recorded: 0 (A)
